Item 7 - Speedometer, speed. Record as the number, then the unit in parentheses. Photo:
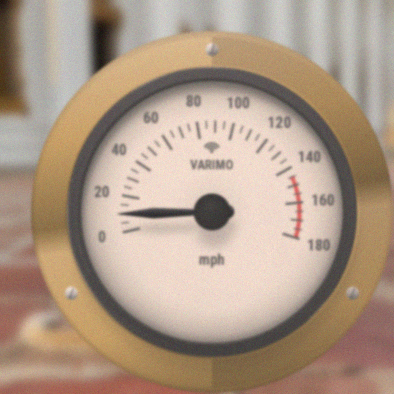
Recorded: 10 (mph)
